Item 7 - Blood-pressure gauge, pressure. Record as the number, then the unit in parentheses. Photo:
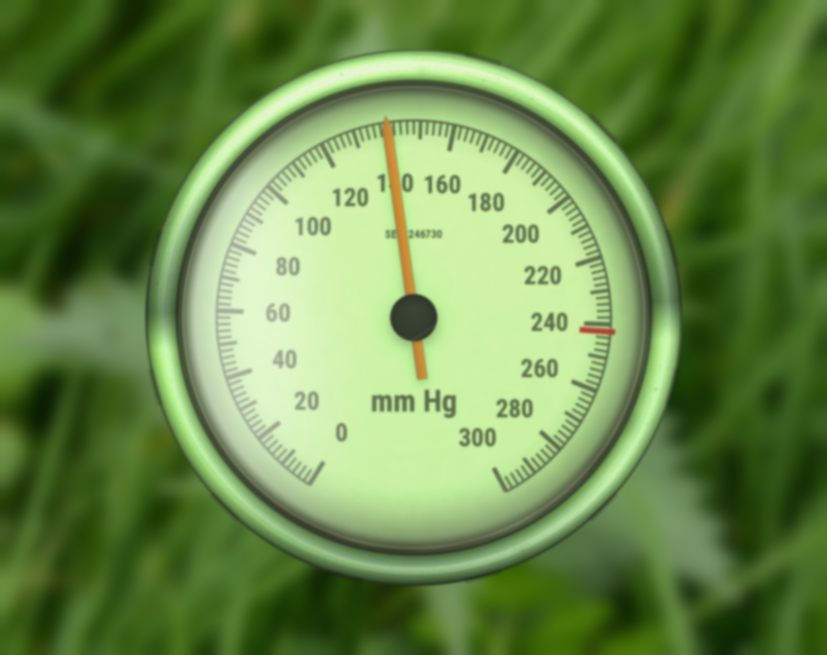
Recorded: 140 (mmHg)
